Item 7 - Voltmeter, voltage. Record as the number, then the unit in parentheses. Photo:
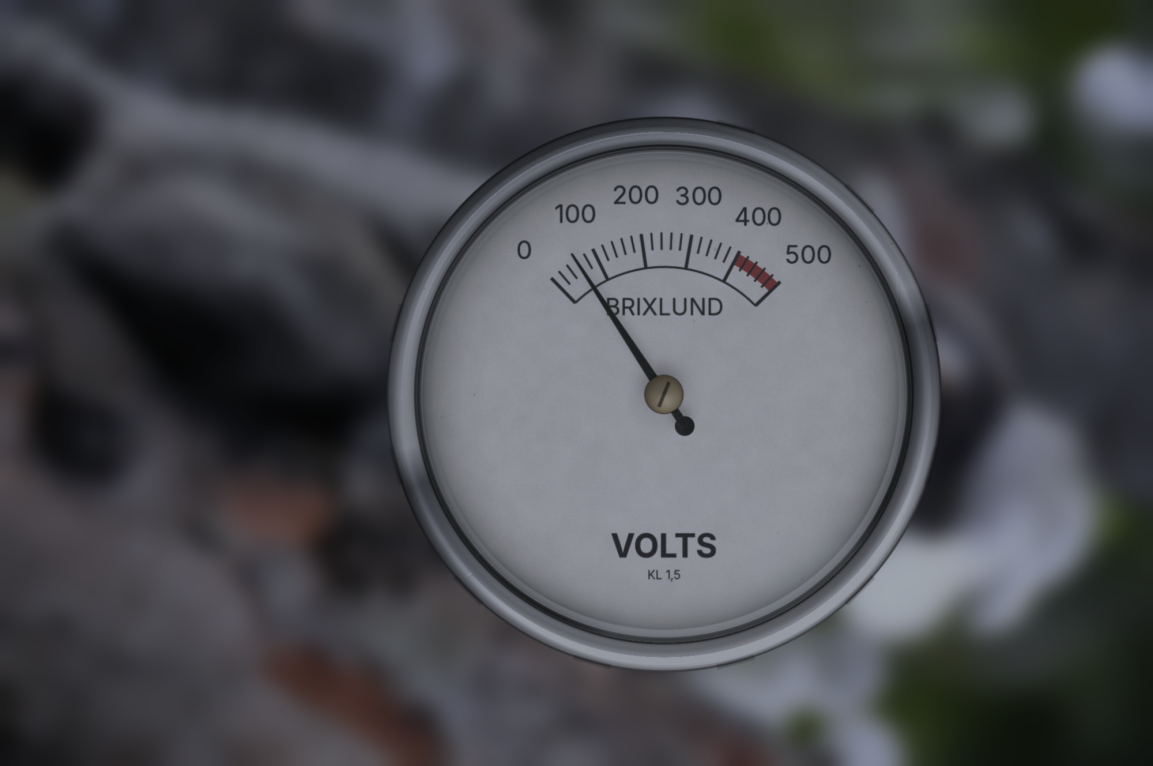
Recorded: 60 (V)
